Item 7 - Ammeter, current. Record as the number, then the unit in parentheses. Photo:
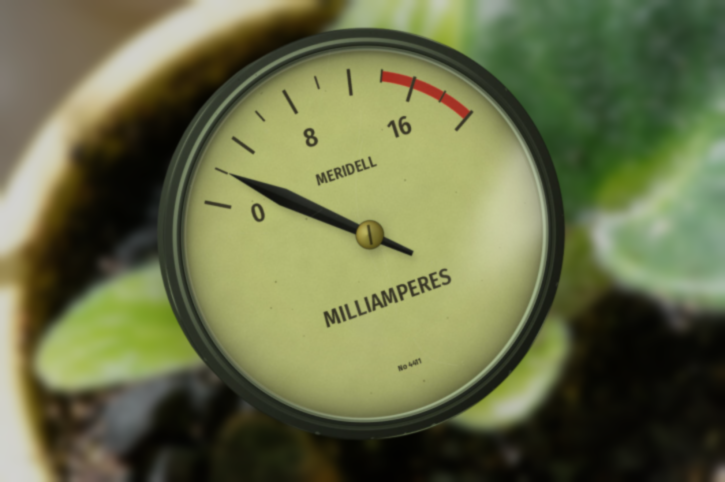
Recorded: 2 (mA)
